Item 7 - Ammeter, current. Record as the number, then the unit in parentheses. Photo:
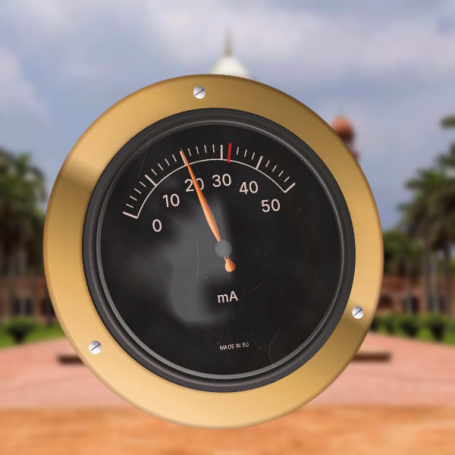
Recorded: 20 (mA)
